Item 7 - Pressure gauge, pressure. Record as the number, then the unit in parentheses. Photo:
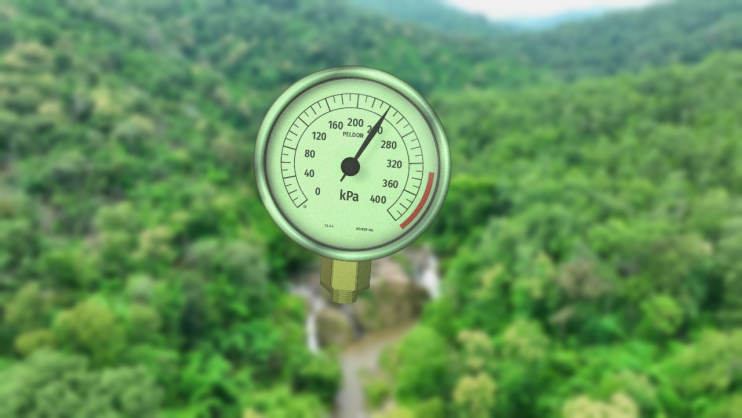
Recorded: 240 (kPa)
